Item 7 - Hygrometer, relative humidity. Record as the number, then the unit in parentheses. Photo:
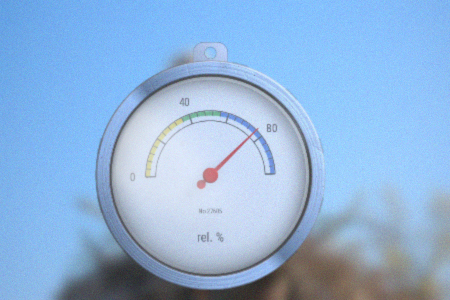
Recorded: 76 (%)
